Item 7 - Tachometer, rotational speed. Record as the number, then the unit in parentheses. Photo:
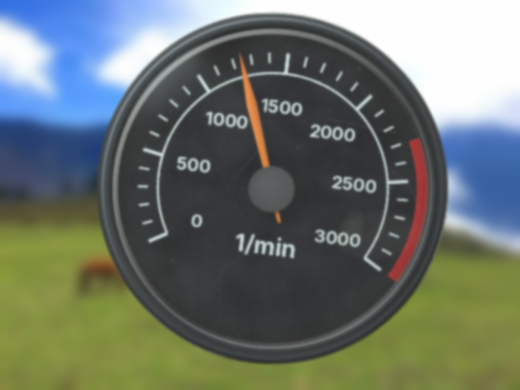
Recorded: 1250 (rpm)
